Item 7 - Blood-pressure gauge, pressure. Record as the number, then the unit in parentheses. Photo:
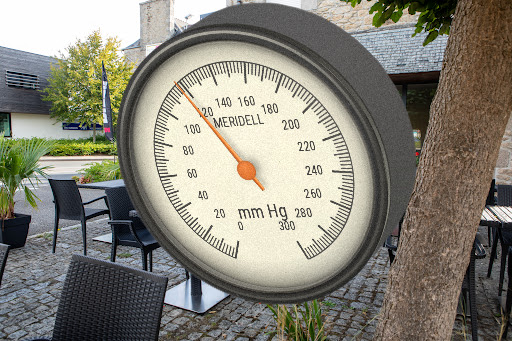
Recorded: 120 (mmHg)
